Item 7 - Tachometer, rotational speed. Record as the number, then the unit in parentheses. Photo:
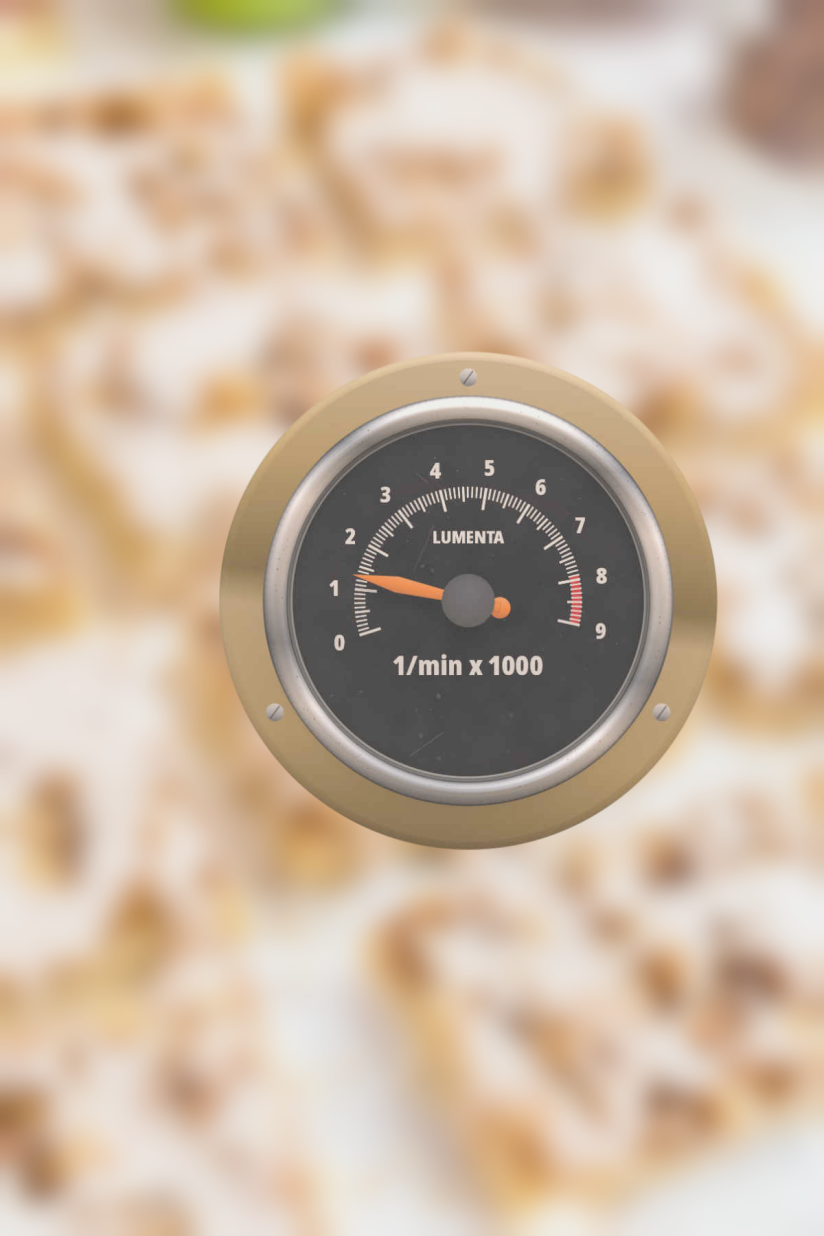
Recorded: 1300 (rpm)
